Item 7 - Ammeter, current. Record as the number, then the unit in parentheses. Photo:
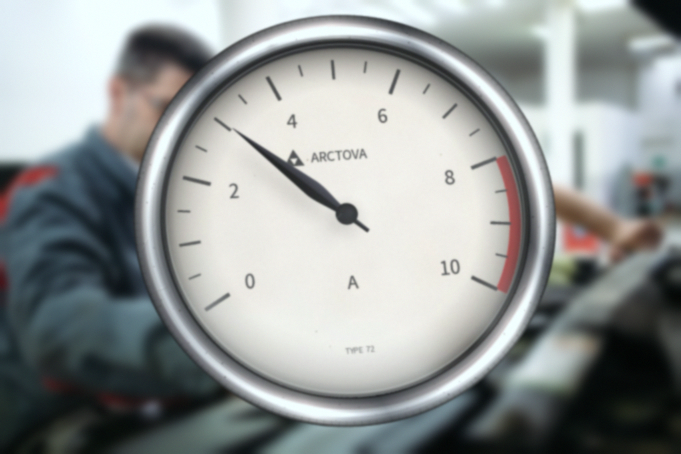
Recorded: 3 (A)
